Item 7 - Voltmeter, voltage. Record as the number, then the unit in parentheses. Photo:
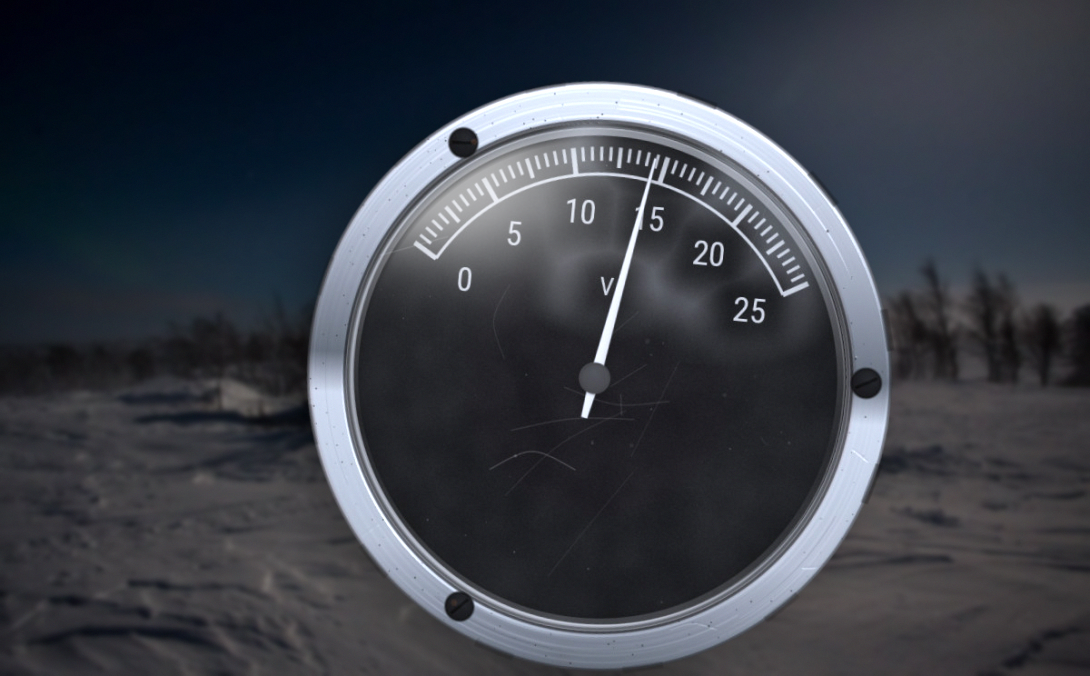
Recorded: 14.5 (V)
